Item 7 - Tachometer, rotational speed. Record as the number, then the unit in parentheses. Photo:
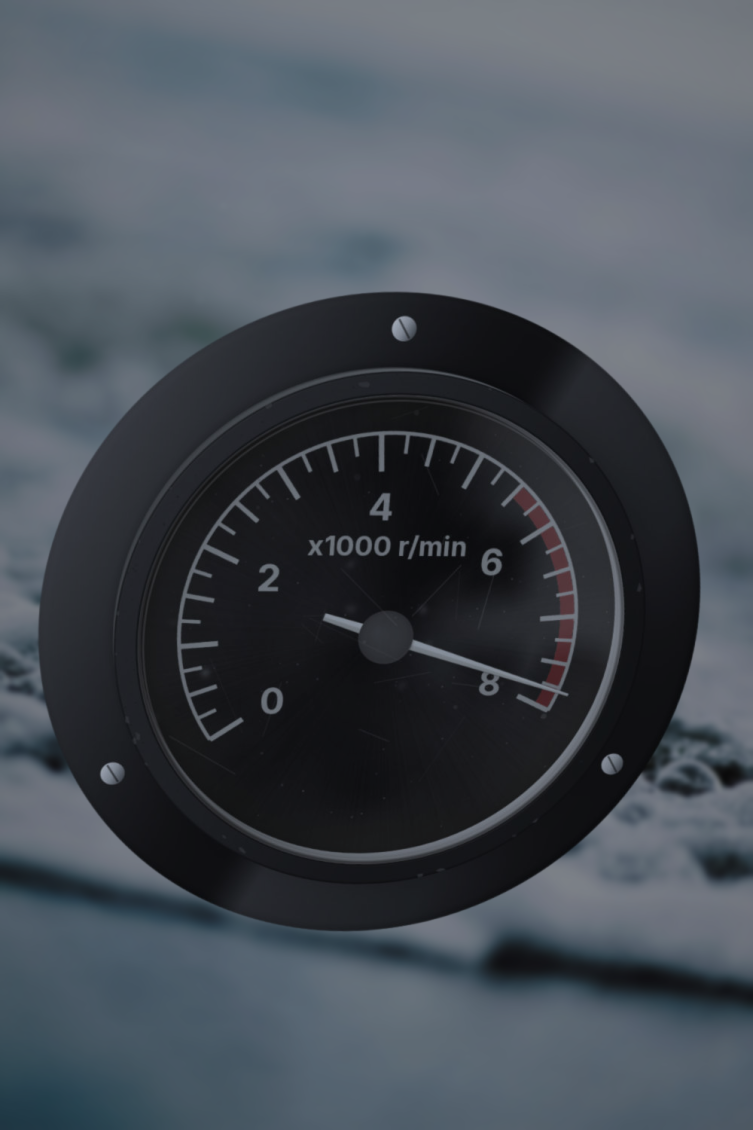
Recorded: 7750 (rpm)
